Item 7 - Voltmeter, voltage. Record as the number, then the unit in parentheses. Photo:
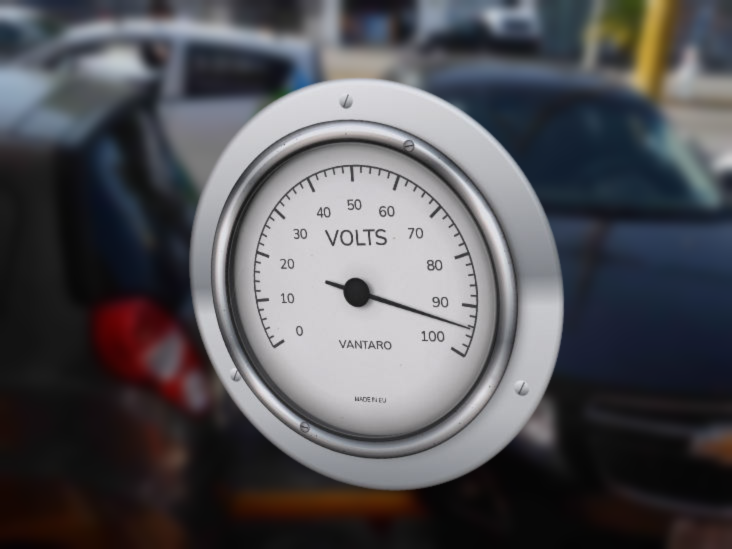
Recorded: 94 (V)
